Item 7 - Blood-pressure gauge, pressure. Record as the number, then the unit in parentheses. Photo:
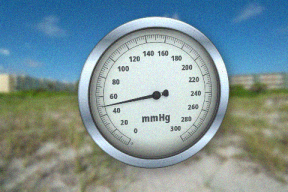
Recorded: 50 (mmHg)
